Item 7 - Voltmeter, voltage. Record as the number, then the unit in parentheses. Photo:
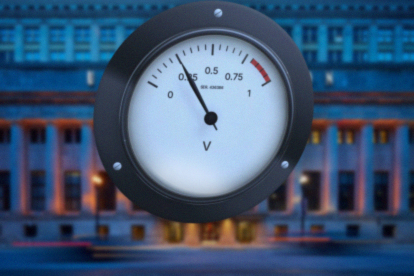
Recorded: 0.25 (V)
